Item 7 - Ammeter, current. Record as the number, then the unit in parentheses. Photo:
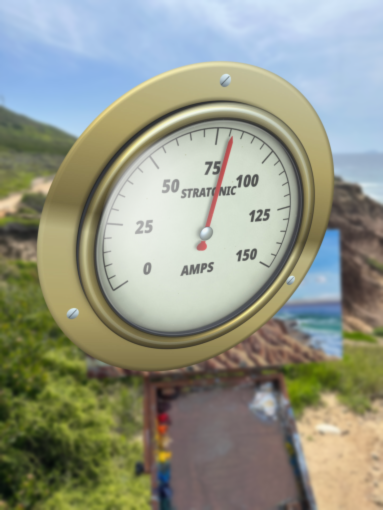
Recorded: 80 (A)
